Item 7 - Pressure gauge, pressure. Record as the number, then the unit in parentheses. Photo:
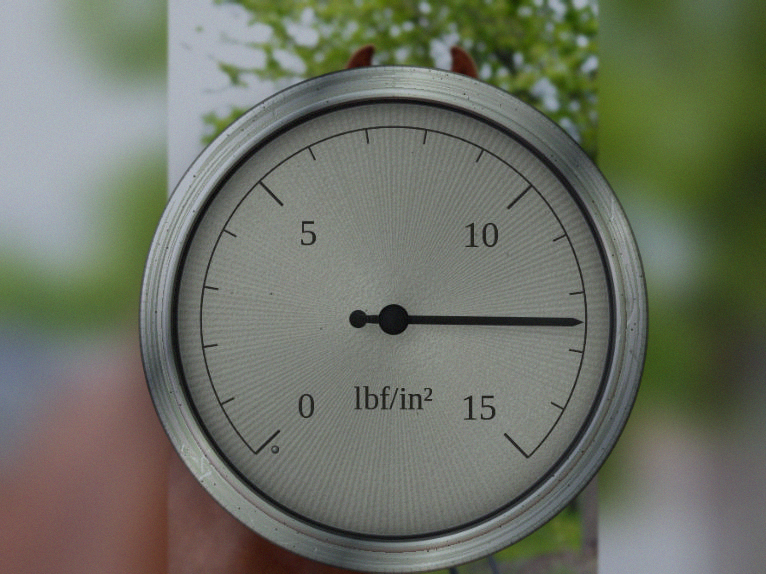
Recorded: 12.5 (psi)
